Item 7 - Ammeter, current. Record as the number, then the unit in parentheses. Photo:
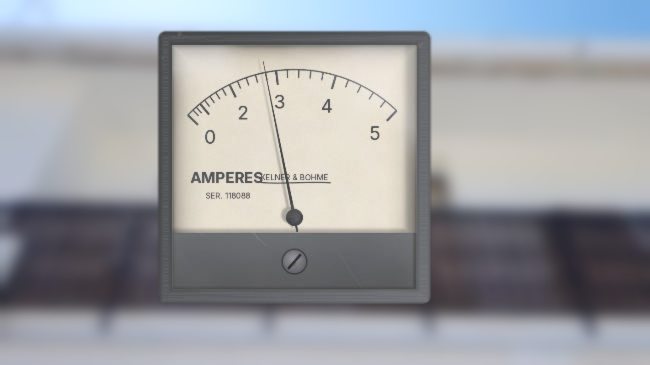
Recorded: 2.8 (A)
